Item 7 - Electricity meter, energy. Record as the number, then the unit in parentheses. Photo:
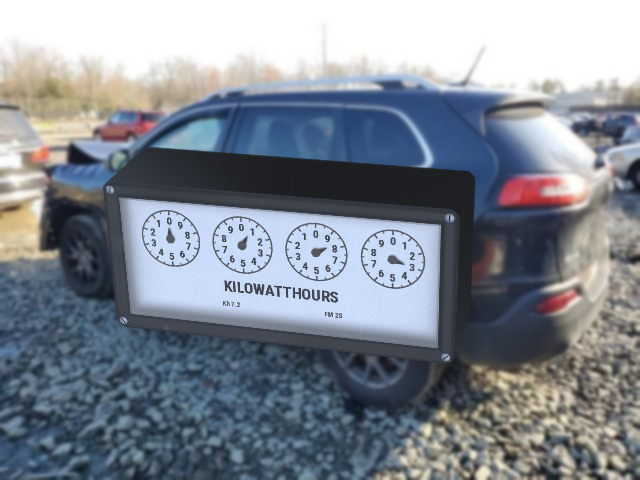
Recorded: 83 (kWh)
